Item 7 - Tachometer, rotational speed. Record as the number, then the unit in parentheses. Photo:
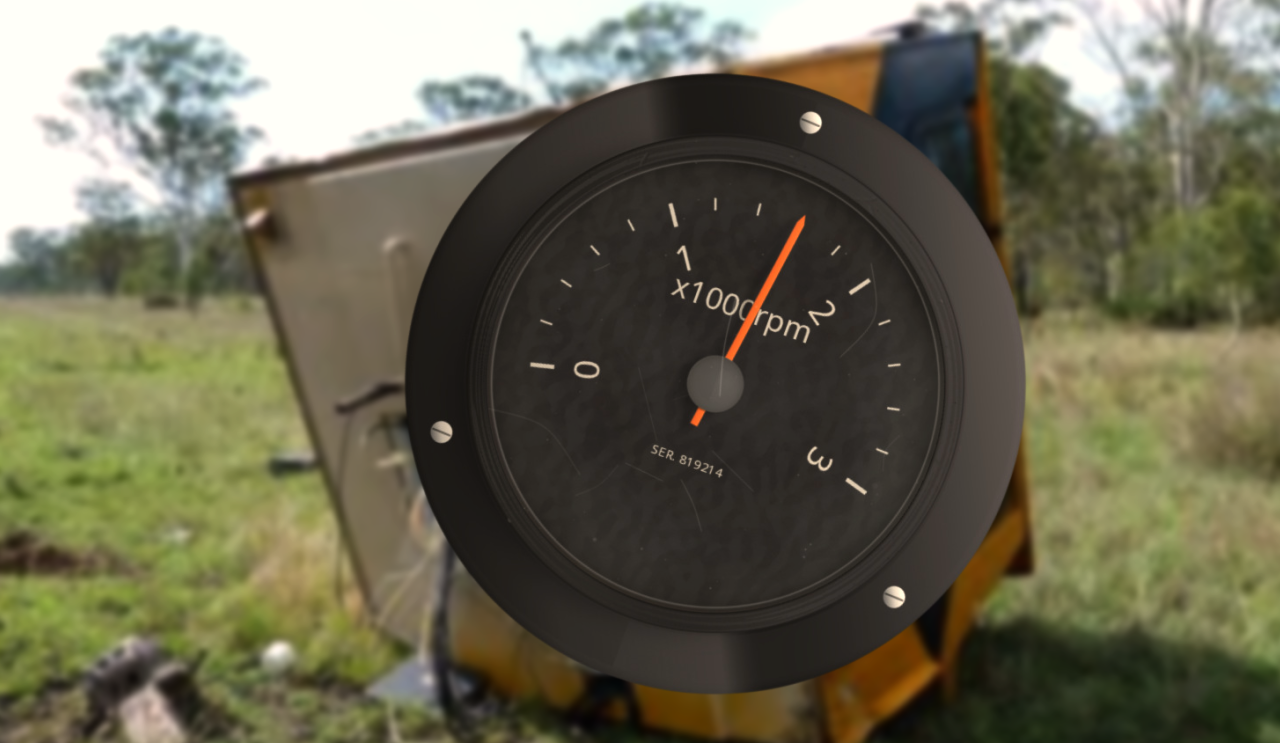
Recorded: 1600 (rpm)
